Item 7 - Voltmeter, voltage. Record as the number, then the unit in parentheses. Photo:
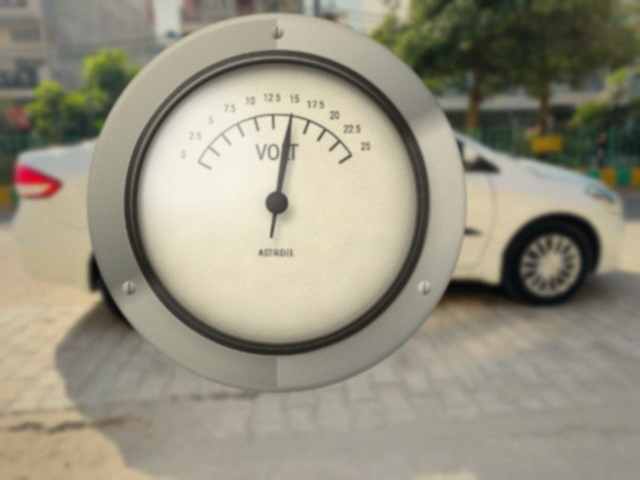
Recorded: 15 (V)
